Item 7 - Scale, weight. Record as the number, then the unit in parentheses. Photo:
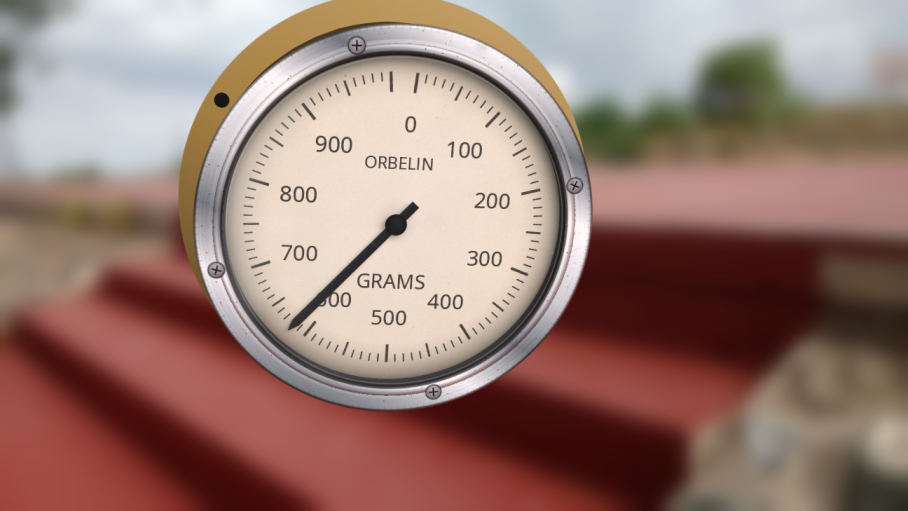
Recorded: 620 (g)
